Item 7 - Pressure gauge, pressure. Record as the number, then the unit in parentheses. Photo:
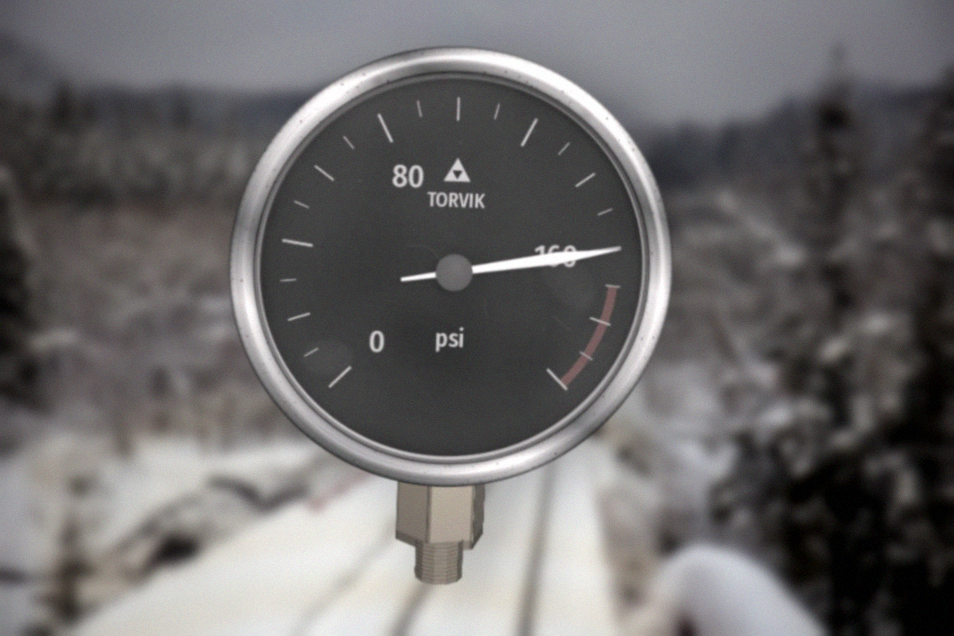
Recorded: 160 (psi)
